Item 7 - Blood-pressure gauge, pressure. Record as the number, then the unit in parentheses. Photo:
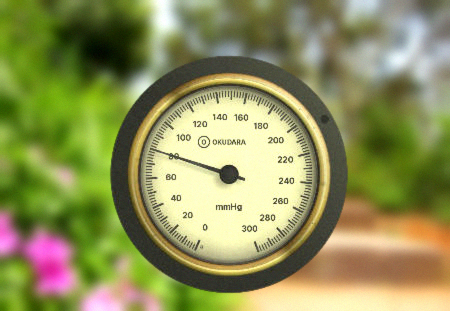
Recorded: 80 (mmHg)
